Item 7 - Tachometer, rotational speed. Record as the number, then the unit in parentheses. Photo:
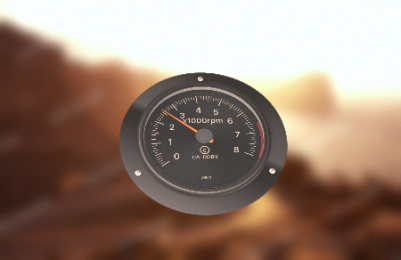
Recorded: 2500 (rpm)
